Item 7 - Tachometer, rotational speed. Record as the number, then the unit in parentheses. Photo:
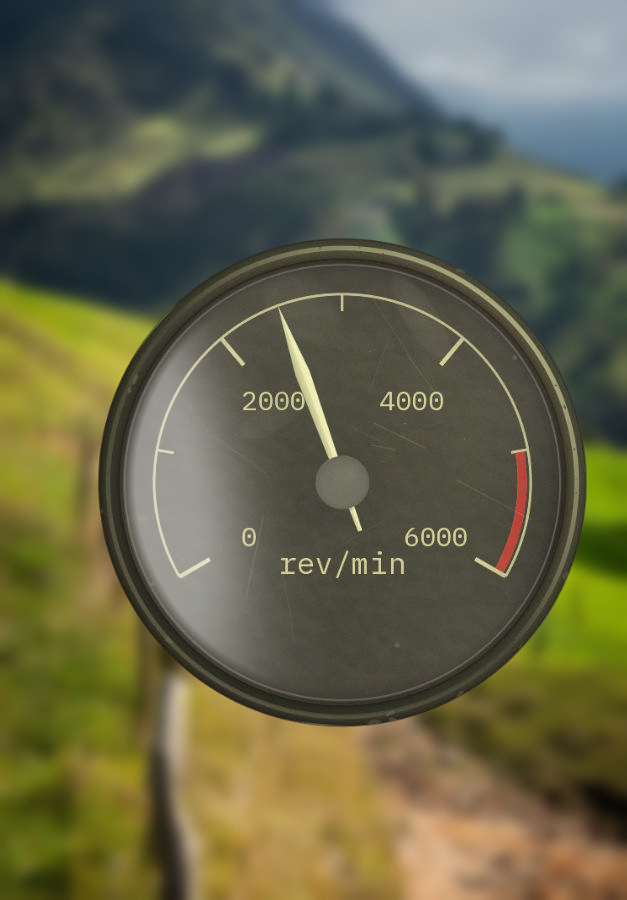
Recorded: 2500 (rpm)
